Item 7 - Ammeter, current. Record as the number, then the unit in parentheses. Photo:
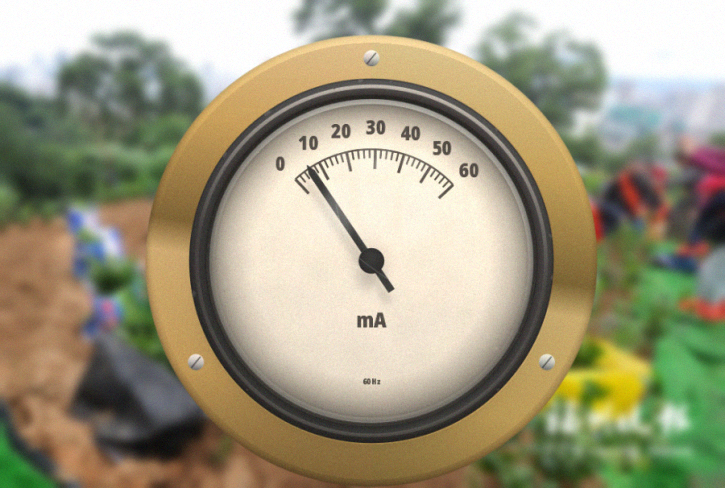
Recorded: 6 (mA)
